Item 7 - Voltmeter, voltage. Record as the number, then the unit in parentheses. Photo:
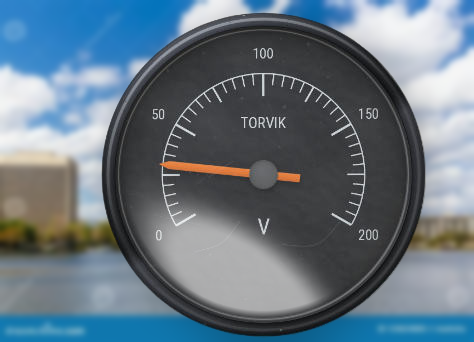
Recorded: 30 (V)
